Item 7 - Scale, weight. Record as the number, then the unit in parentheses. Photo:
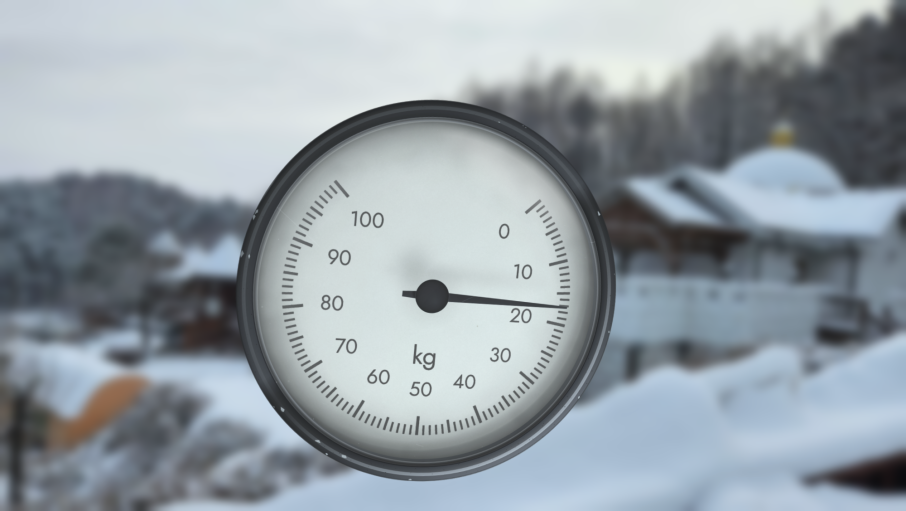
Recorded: 17 (kg)
